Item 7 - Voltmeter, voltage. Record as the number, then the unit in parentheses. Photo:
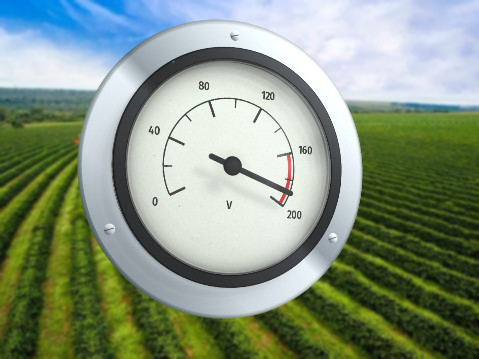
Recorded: 190 (V)
